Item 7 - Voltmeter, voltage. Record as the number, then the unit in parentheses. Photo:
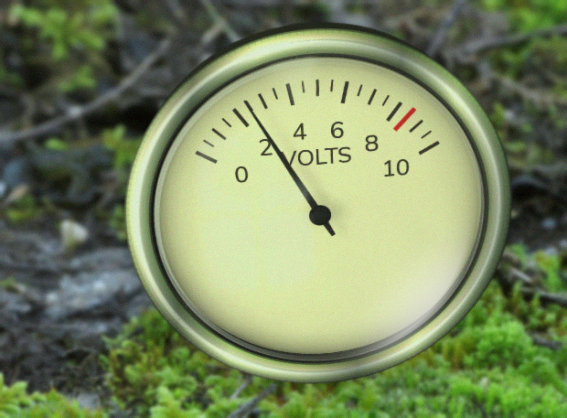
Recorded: 2.5 (V)
